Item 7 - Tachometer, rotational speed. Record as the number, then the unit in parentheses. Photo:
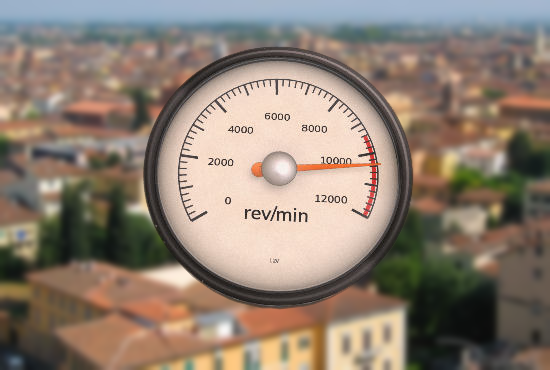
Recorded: 10400 (rpm)
